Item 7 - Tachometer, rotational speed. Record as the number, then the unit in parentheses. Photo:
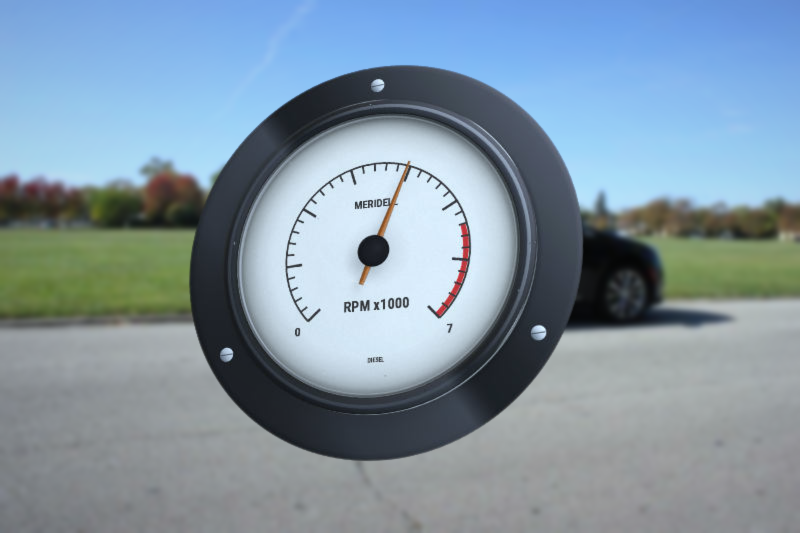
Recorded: 4000 (rpm)
